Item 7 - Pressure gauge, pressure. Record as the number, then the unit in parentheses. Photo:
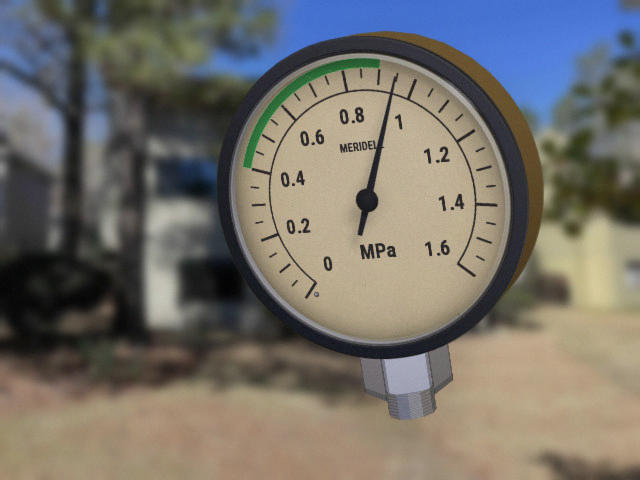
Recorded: 0.95 (MPa)
